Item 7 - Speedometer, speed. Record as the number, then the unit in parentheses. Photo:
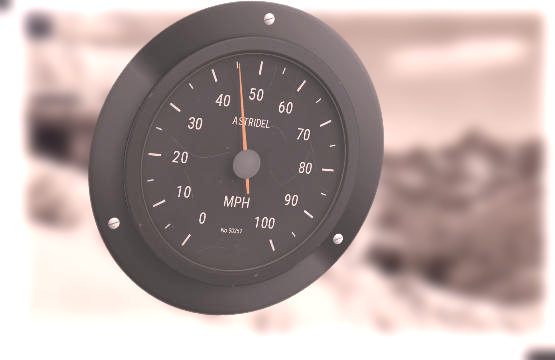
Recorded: 45 (mph)
